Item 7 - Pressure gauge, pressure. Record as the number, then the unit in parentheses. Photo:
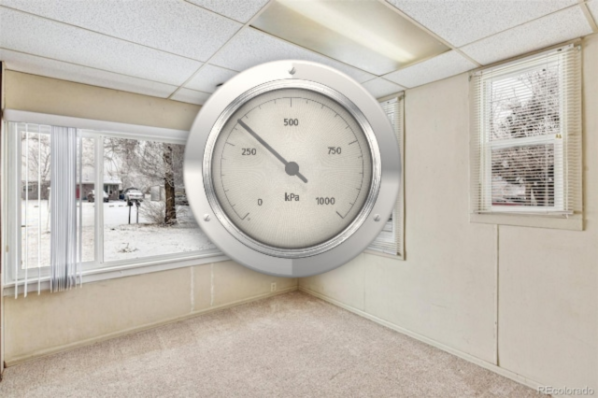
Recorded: 325 (kPa)
